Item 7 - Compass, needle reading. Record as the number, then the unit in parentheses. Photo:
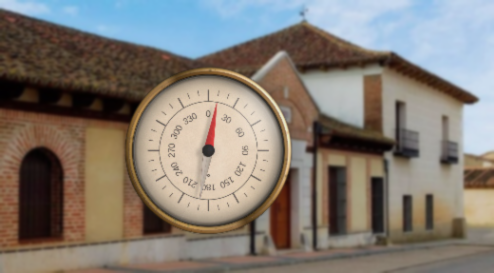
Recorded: 10 (°)
